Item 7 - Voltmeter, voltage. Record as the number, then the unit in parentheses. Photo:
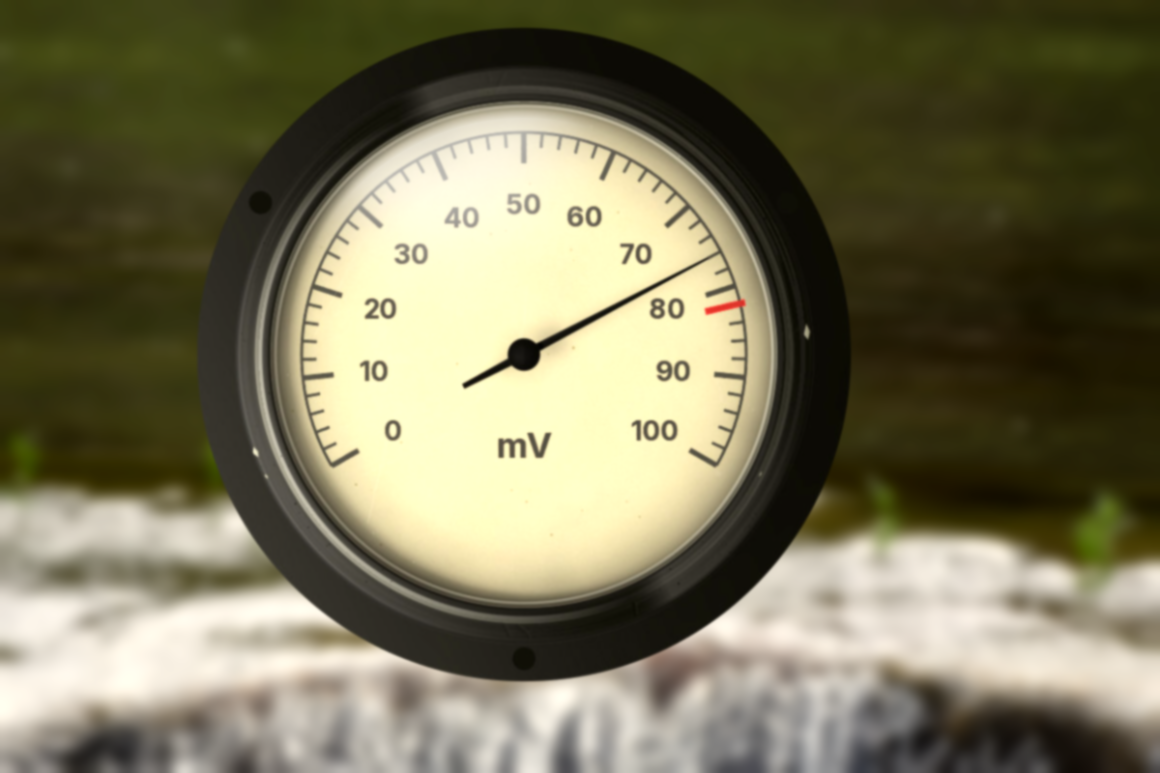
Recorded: 76 (mV)
